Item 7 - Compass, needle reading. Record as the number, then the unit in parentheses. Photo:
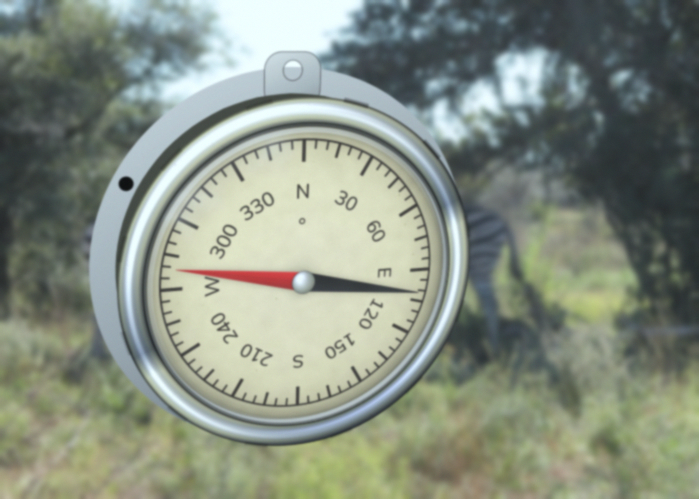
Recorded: 280 (°)
